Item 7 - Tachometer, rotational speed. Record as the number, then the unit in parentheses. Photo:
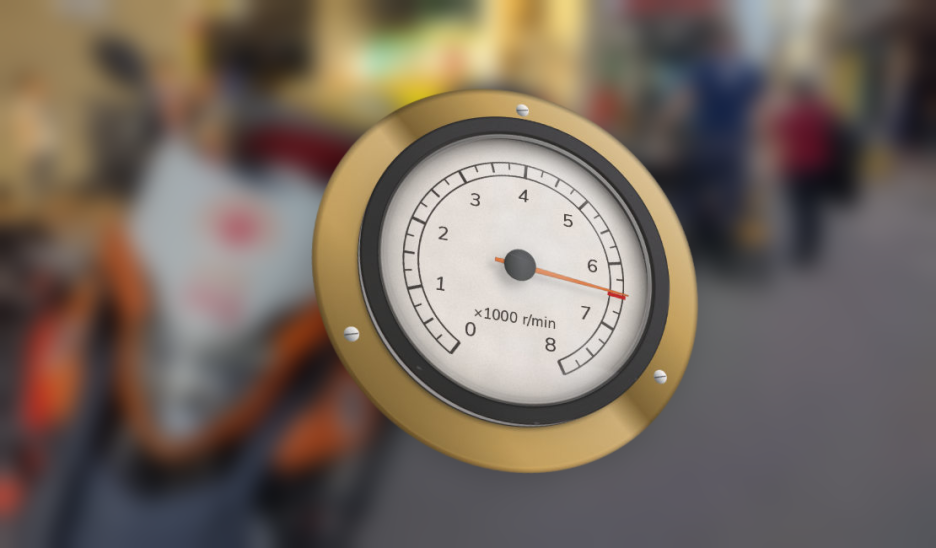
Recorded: 6500 (rpm)
